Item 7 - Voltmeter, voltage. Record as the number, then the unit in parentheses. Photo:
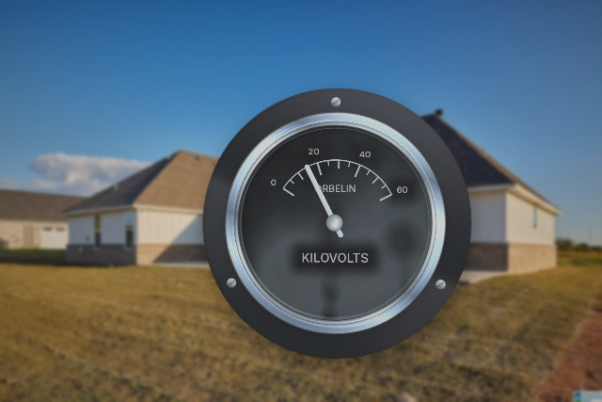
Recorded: 15 (kV)
